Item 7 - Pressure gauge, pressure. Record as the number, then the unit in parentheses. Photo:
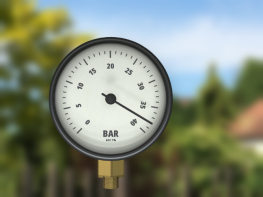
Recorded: 38 (bar)
